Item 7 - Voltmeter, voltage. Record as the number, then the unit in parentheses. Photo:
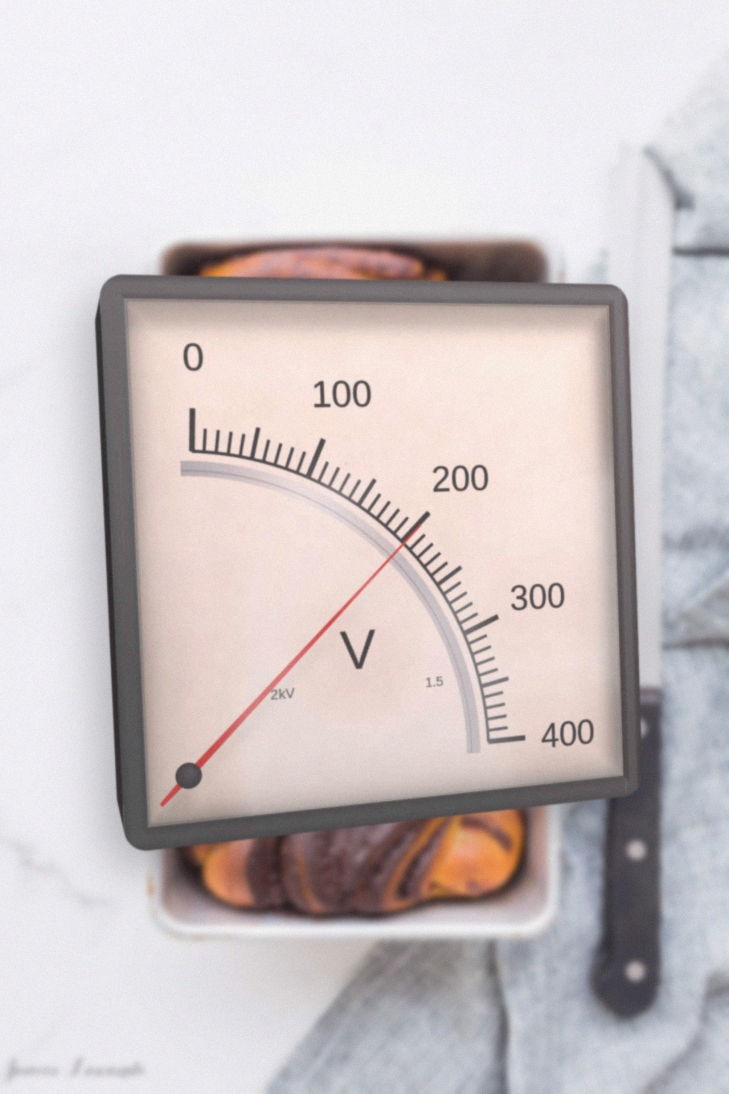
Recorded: 200 (V)
